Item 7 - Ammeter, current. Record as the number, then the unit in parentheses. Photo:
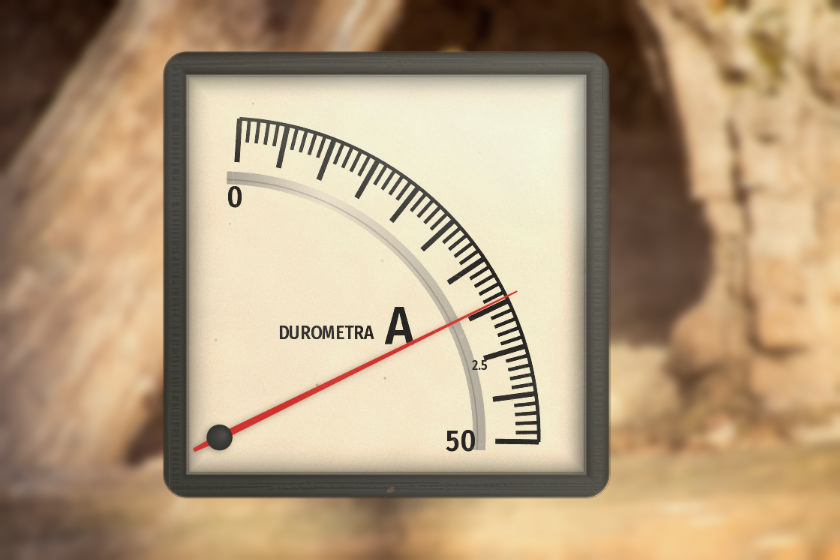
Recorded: 34.5 (A)
